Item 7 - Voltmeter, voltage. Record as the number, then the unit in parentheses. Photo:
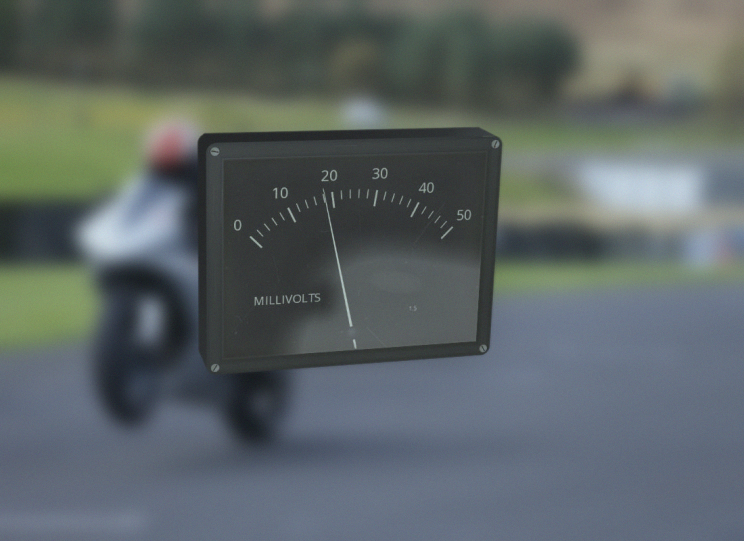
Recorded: 18 (mV)
